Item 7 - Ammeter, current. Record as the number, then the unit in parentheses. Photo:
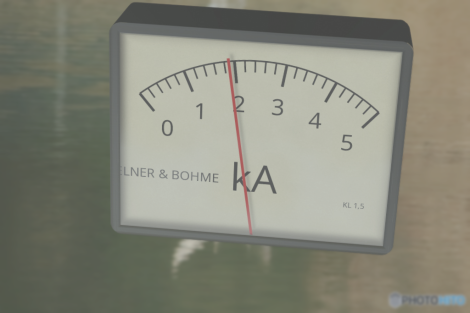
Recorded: 1.9 (kA)
